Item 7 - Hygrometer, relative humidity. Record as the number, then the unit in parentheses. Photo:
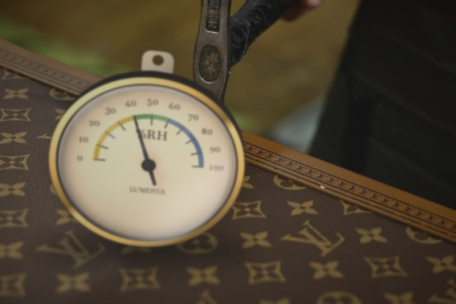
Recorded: 40 (%)
